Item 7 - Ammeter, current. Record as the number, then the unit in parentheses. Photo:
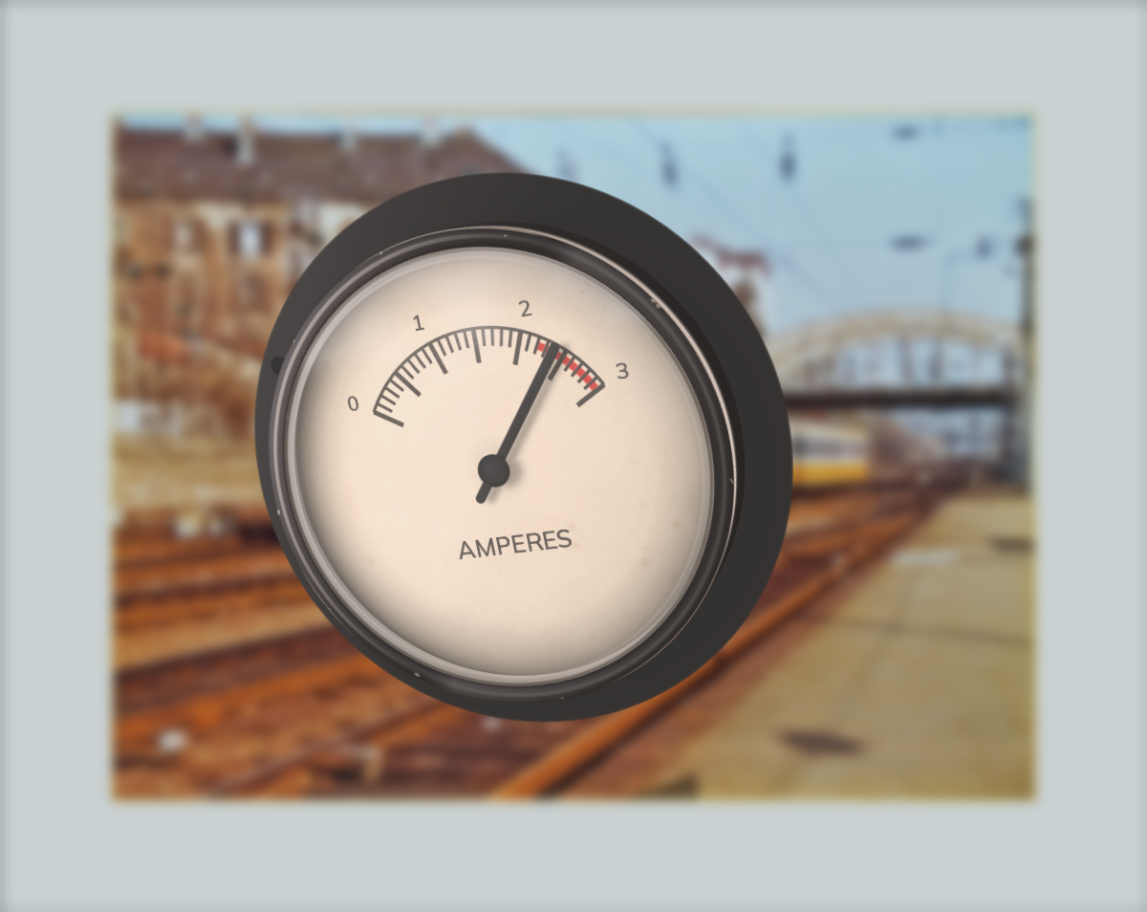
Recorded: 2.4 (A)
